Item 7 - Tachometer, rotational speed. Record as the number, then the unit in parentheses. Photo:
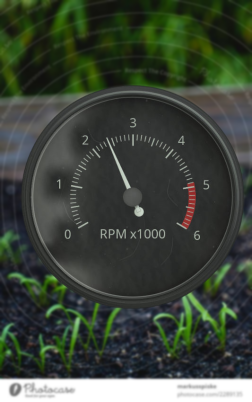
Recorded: 2400 (rpm)
